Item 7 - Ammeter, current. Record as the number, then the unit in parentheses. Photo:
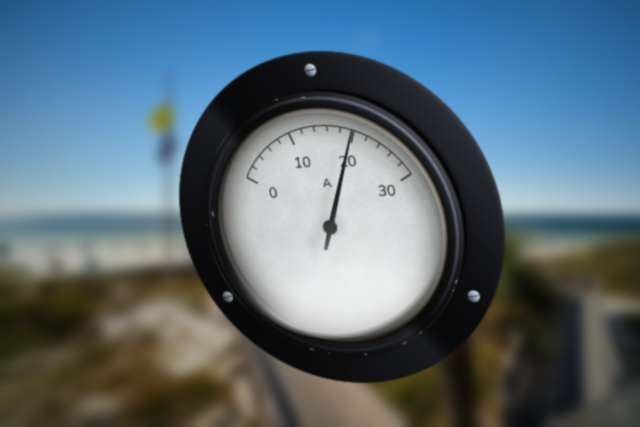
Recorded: 20 (A)
